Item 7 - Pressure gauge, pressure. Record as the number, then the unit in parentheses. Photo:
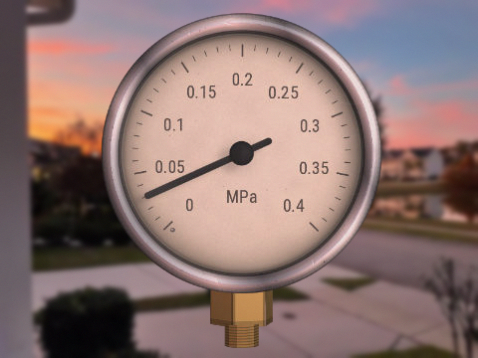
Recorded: 0.03 (MPa)
